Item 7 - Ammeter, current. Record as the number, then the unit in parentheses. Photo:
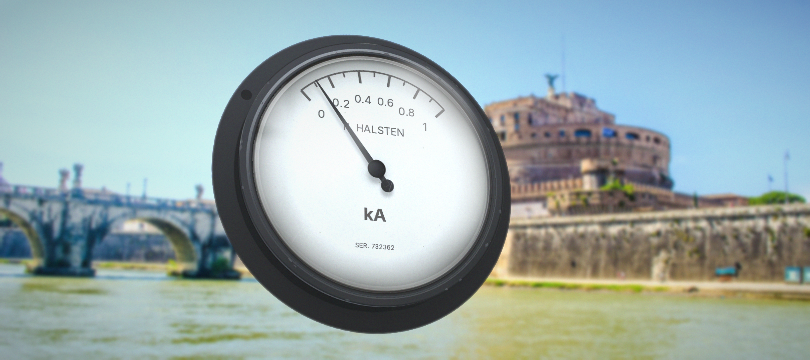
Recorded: 0.1 (kA)
